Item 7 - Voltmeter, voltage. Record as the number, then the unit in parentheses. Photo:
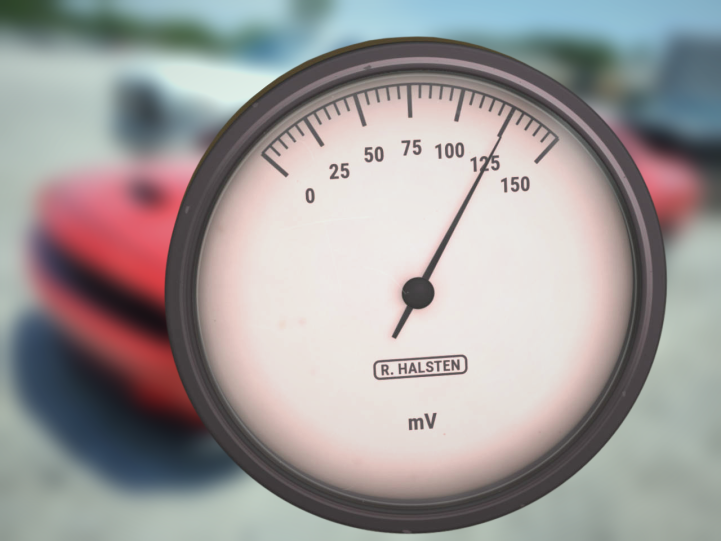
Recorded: 125 (mV)
